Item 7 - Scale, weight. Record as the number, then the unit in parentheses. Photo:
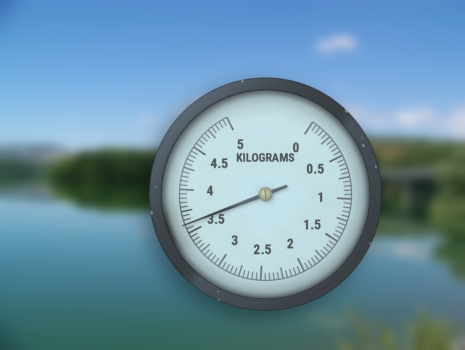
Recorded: 3.6 (kg)
